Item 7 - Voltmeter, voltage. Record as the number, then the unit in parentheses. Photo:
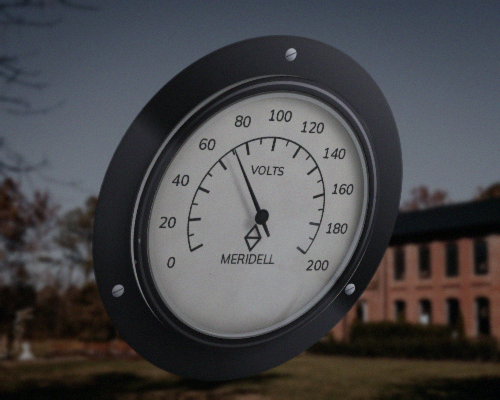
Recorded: 70 (V)
